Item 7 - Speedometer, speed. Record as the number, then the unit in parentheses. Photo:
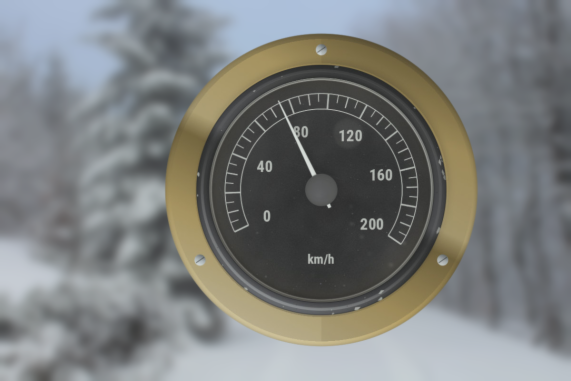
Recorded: 75 (km/h)
